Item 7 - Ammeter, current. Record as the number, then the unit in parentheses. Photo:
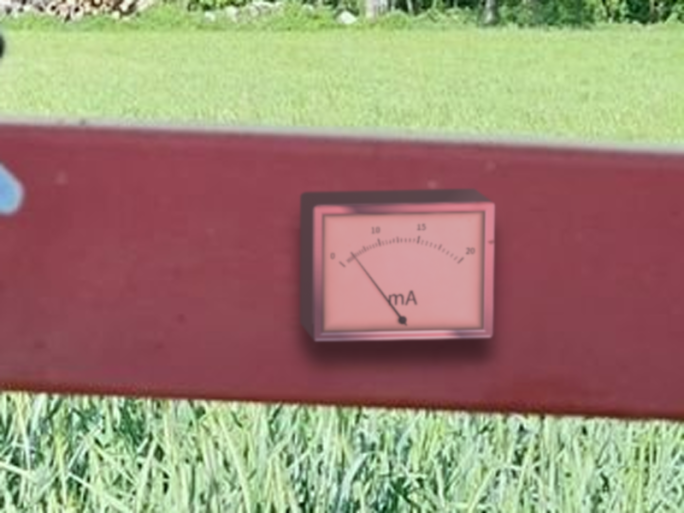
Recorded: 5 (mA)
